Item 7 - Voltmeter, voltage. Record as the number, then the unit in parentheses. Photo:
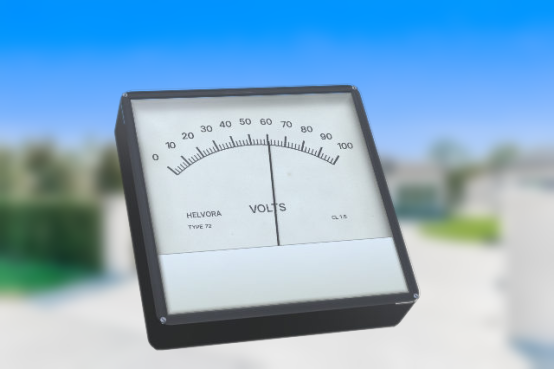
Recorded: 60 (V)
